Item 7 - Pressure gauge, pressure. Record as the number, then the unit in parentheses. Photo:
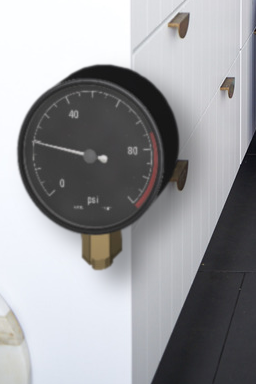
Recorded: 20 (psi)
